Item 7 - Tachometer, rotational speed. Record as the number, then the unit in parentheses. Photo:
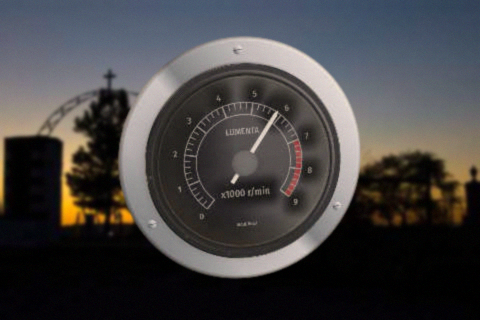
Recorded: 5800 (rpm)
